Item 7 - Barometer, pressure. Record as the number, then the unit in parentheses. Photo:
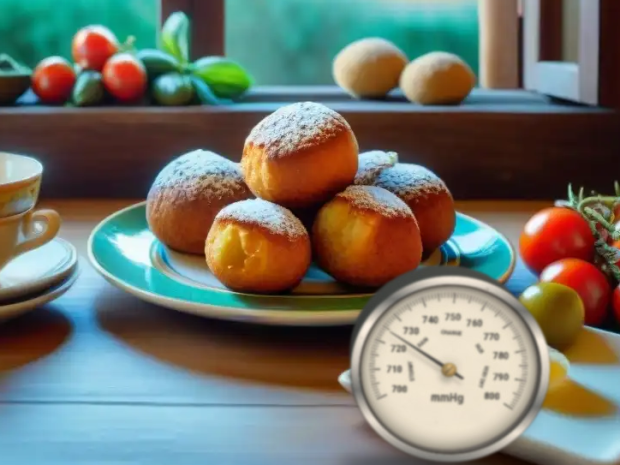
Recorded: 725 (mmHg)
